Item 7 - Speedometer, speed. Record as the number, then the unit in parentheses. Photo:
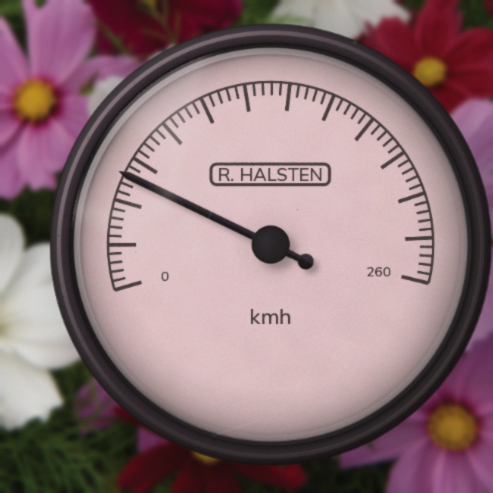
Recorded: 52 (km/h)
